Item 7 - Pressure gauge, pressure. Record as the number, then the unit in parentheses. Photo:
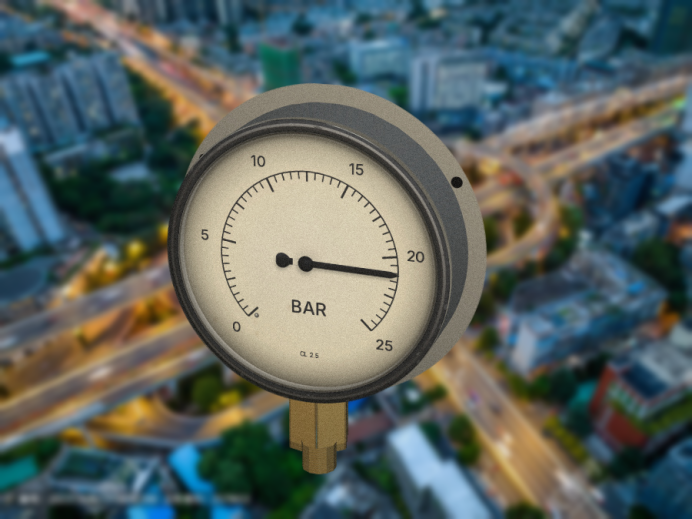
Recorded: 21 (bar)
